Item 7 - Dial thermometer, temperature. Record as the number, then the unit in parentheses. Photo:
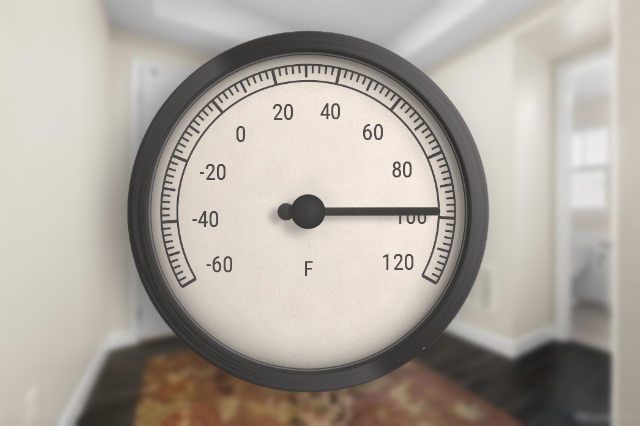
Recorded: 98 (°F)
